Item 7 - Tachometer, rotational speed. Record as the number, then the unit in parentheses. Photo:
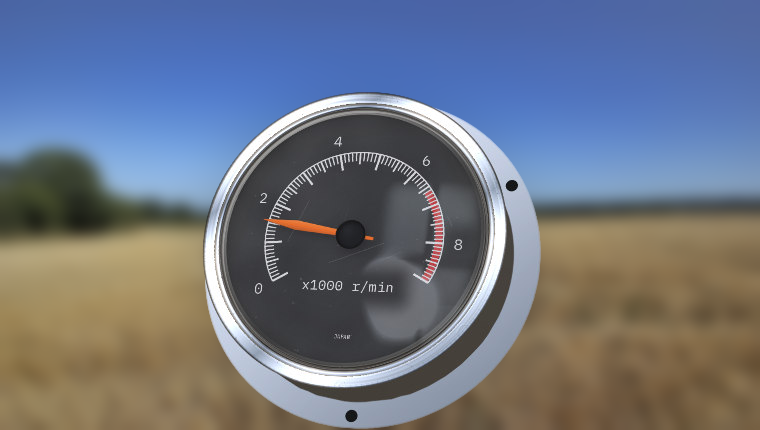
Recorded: 1500 (rpm)
